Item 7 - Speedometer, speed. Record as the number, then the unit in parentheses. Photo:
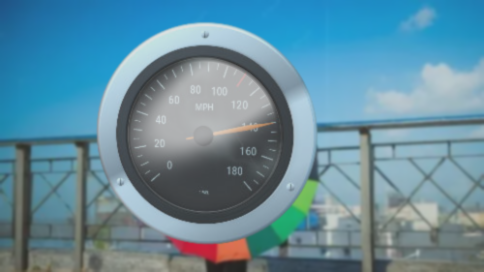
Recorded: 140 (mph)
